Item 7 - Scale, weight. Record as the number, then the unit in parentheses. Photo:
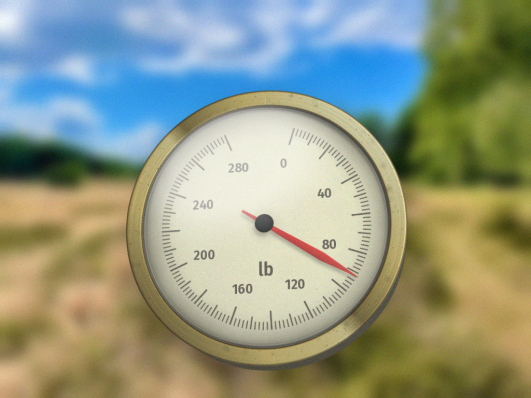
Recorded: 92 (lb)
